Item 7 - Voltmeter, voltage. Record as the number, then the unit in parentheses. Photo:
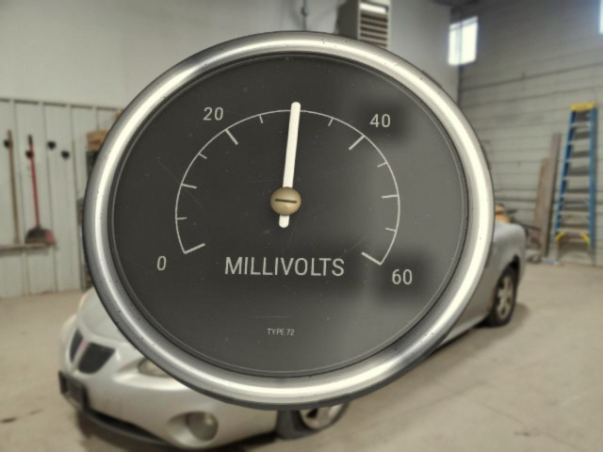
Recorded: 30 (mV)
